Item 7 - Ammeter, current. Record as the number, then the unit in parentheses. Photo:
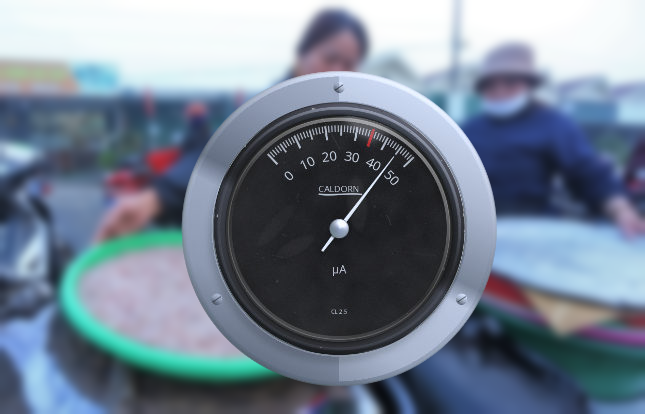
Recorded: 45 (µA)
